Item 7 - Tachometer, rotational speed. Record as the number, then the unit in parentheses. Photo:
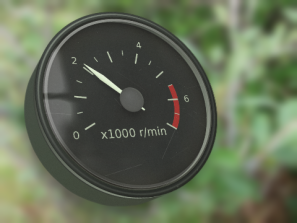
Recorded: 2000 (rpm)
